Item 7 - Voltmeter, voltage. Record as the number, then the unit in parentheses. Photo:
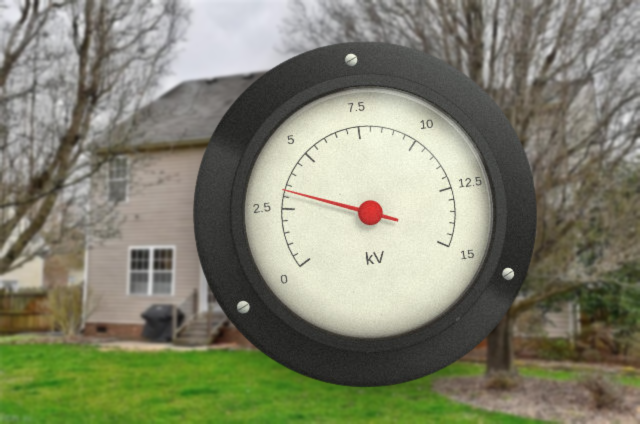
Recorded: 3.25 (kV)
